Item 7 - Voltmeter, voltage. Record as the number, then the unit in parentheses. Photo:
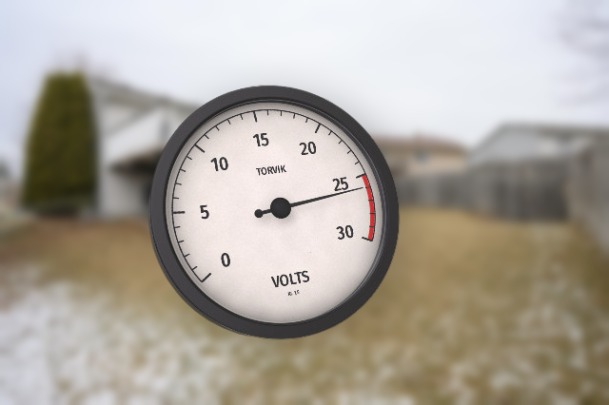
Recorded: 26 (V)
